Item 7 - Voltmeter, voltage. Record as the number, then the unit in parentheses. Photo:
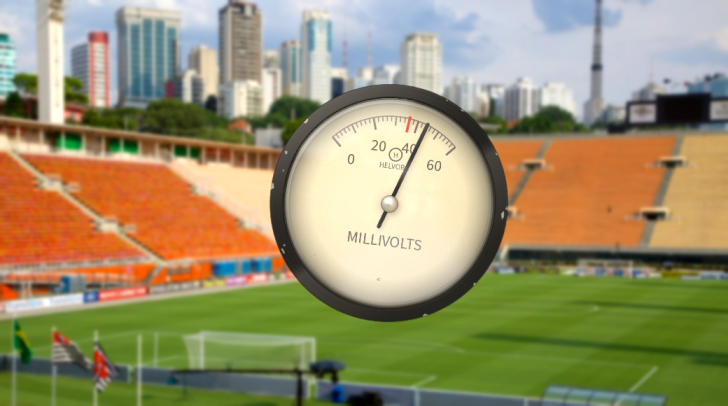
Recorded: 44 (mV)
